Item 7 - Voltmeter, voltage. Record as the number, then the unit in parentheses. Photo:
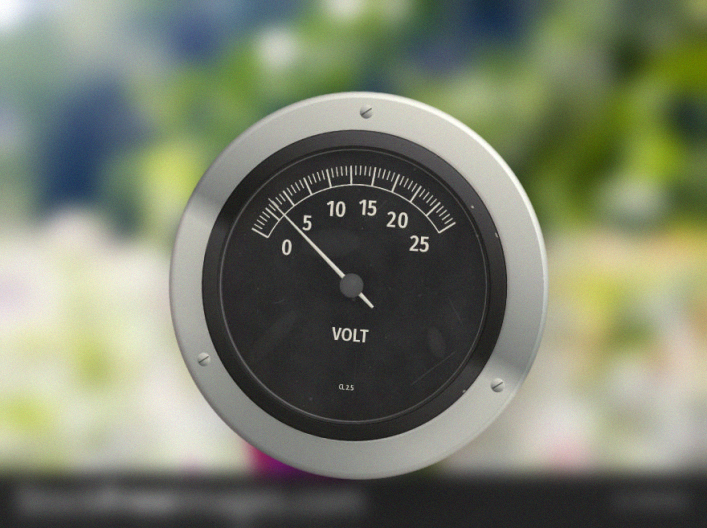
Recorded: 3.5 (V)
